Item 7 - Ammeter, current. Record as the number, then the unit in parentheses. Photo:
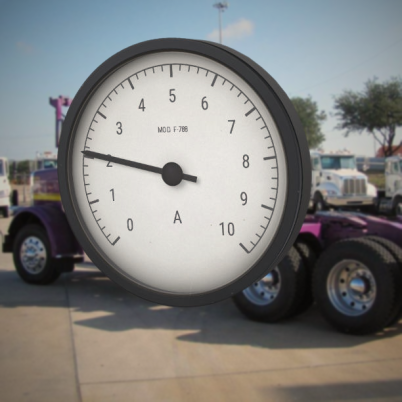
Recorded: 2.1 (A)
